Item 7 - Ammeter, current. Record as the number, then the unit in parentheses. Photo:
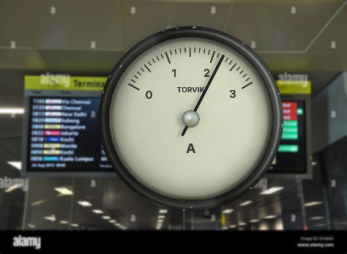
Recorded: 2.2 (A)
